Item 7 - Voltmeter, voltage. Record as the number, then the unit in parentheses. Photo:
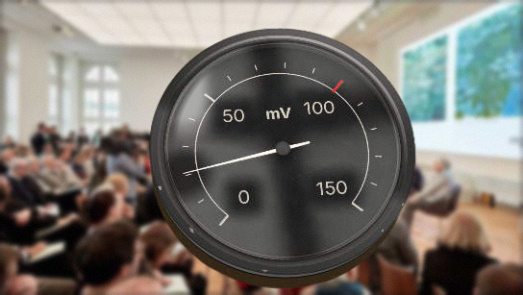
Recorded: 20 (mV)
